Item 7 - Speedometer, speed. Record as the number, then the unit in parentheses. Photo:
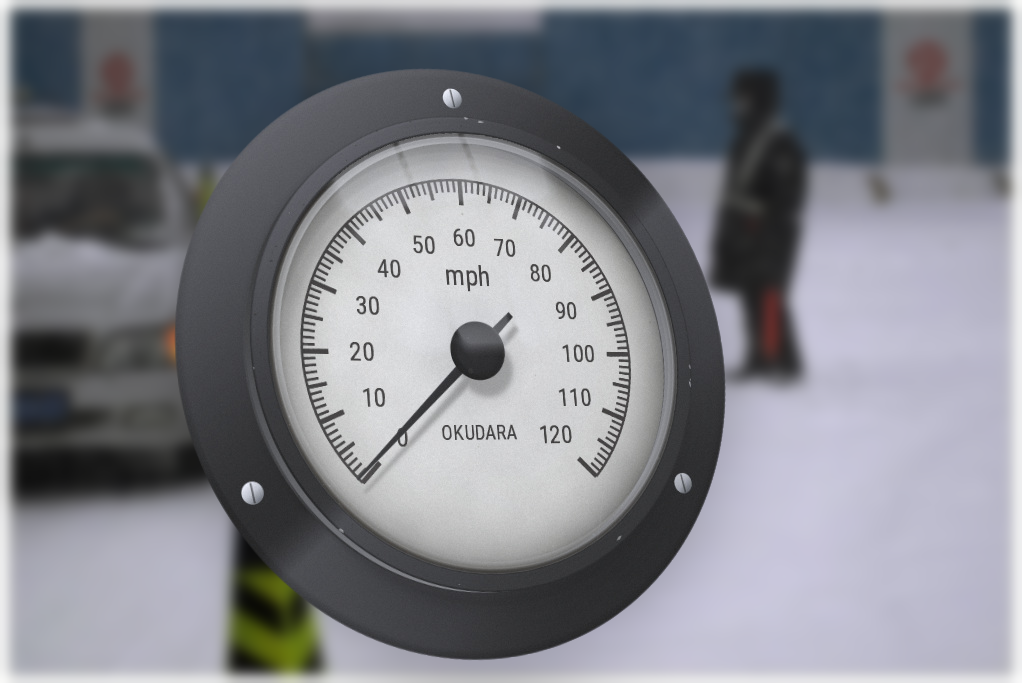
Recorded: 1 (mph)
